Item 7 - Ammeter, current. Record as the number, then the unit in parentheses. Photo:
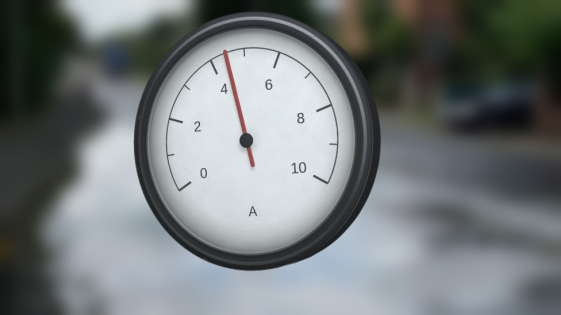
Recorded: 4.5 (A)
